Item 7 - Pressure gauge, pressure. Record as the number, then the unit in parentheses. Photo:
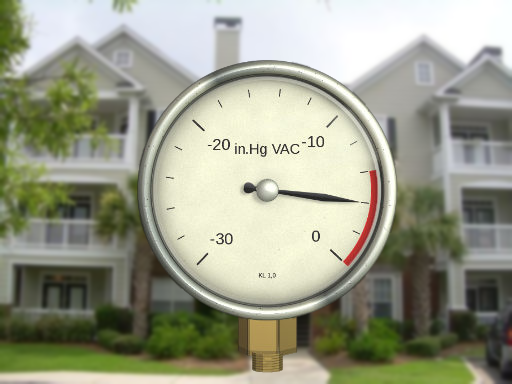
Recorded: -4 (inHg)
